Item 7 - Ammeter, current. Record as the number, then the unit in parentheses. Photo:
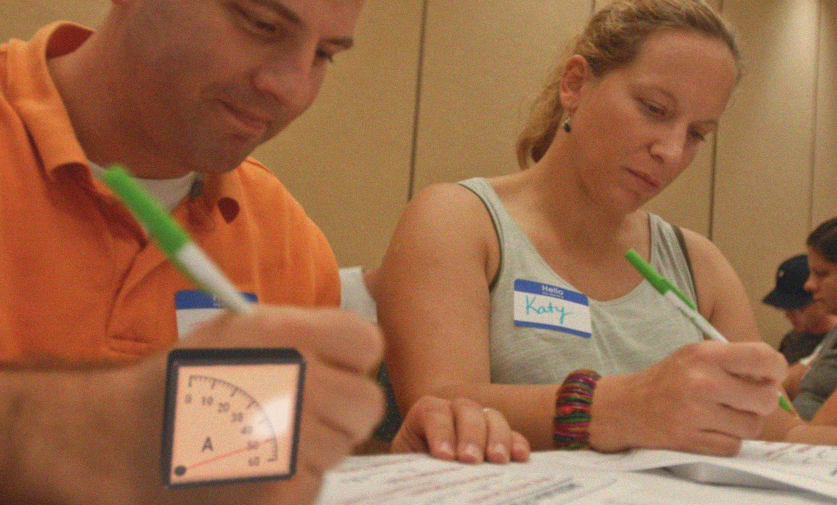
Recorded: 50 (A)
